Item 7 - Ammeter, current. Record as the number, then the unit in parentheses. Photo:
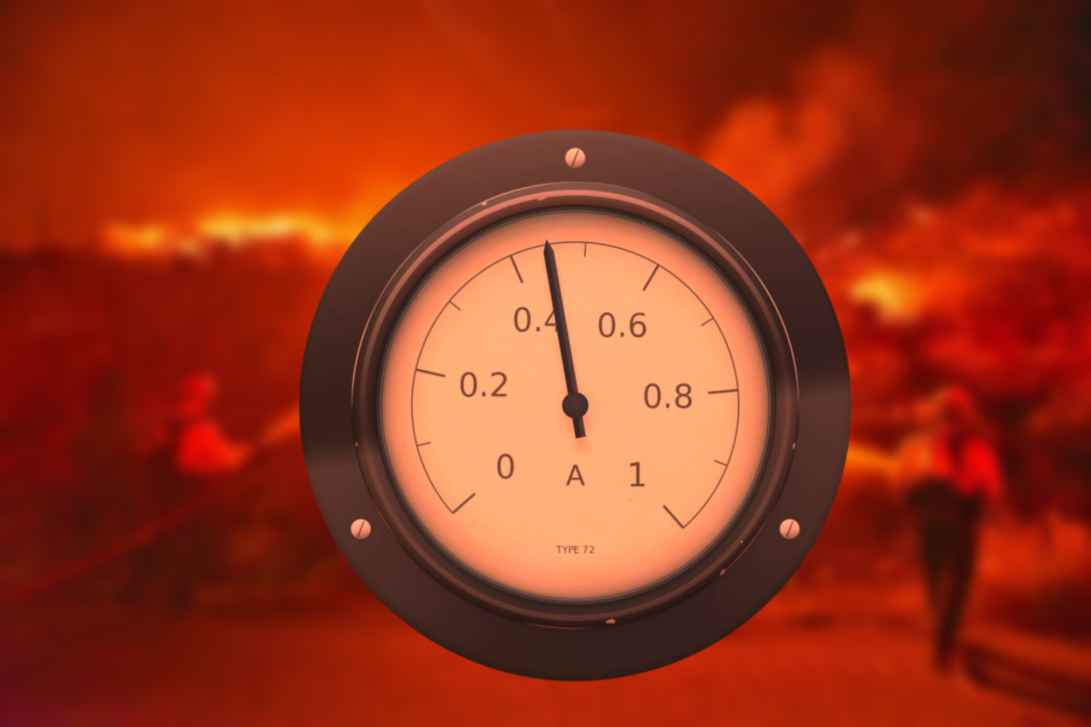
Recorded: 0.45 (A)
